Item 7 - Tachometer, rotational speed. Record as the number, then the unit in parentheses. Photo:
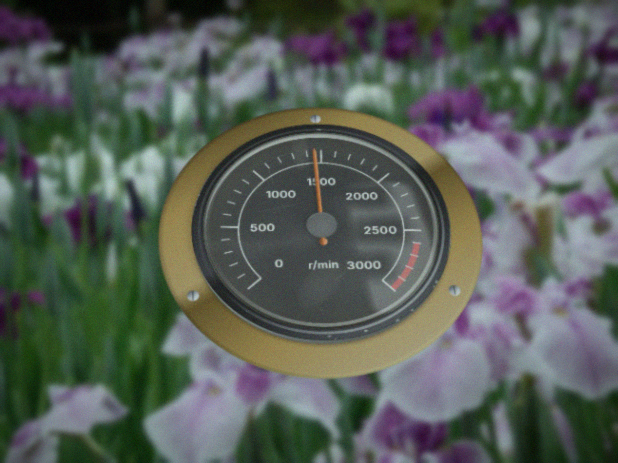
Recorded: 1450 (rpm)
